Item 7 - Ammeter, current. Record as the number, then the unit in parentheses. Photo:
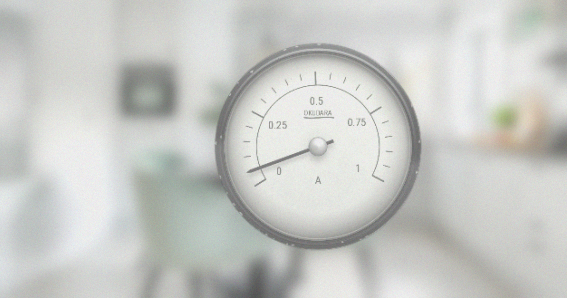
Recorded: 0.05 (A)
